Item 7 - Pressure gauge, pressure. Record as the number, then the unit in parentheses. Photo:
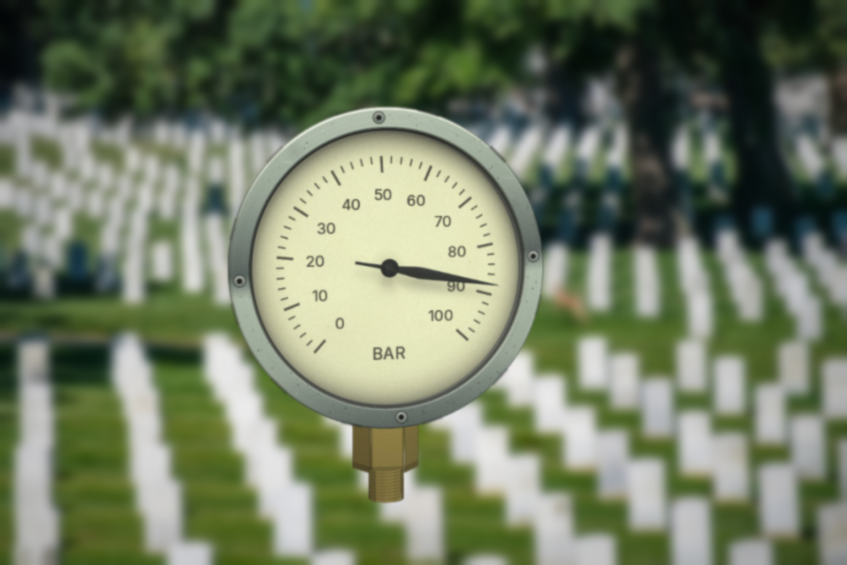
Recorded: 88 (bar)
